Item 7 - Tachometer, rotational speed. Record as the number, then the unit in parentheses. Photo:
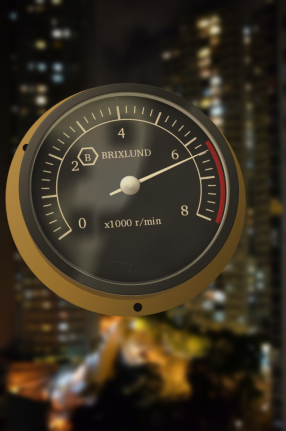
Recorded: 6400 (rpm)
